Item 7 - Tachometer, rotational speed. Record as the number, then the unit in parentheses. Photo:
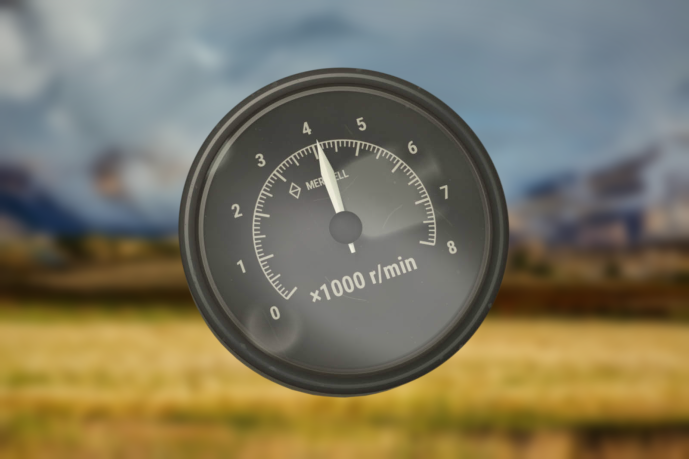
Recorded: 4100 (rpm)
